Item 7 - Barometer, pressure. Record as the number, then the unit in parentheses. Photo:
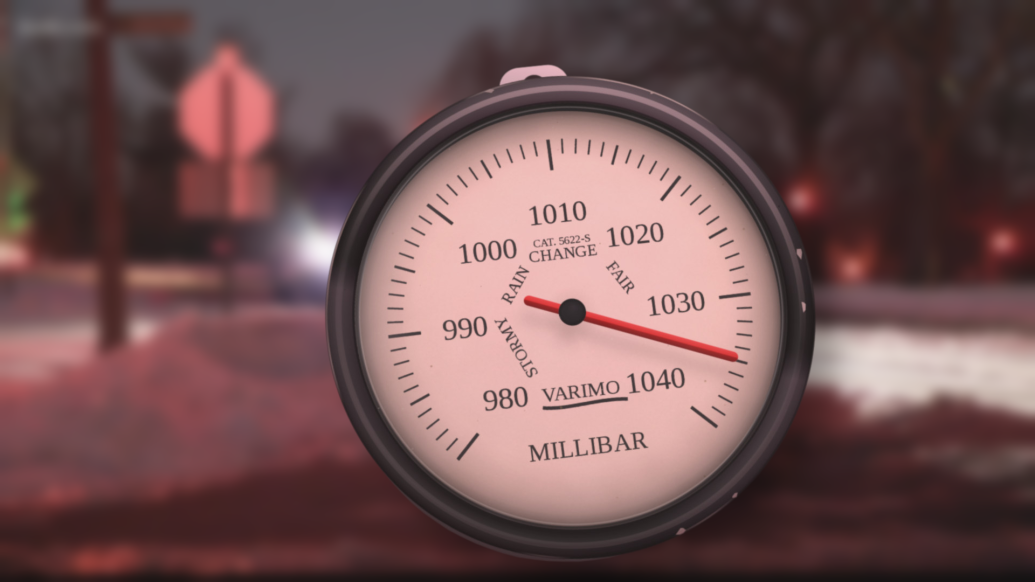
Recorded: 1035 (mbar)
